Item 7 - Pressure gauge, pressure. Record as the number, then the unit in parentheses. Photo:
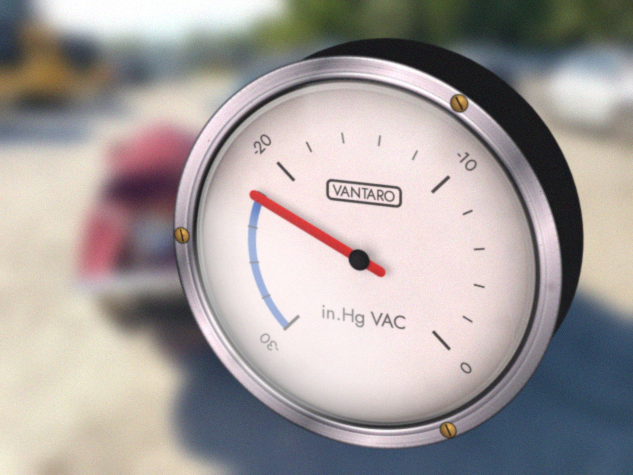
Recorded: -22 (inHg)
